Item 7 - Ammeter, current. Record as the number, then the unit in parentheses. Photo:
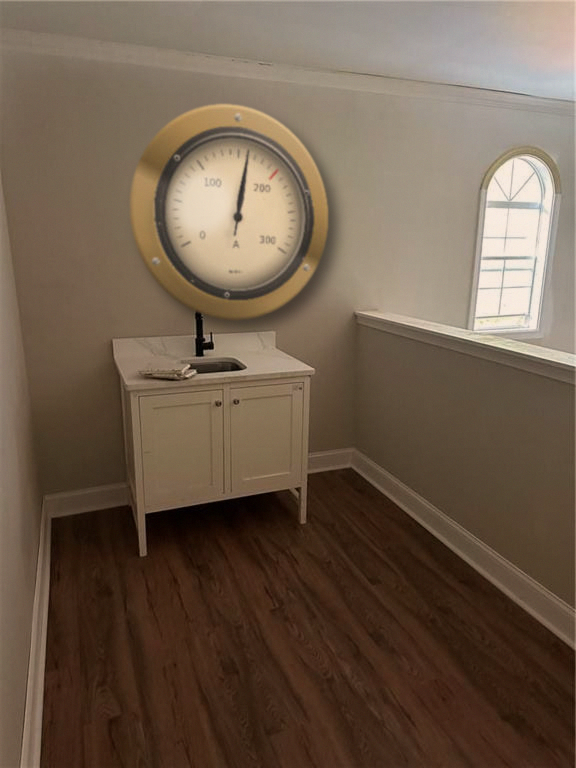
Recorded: 160 (A)
